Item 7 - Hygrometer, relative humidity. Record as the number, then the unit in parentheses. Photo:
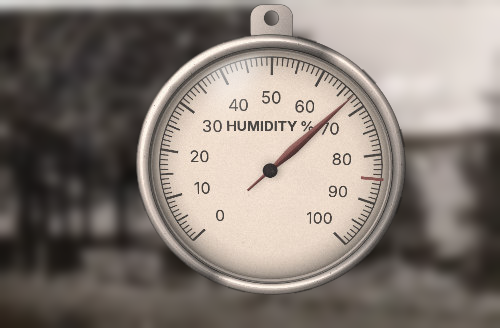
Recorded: 67 (%)
